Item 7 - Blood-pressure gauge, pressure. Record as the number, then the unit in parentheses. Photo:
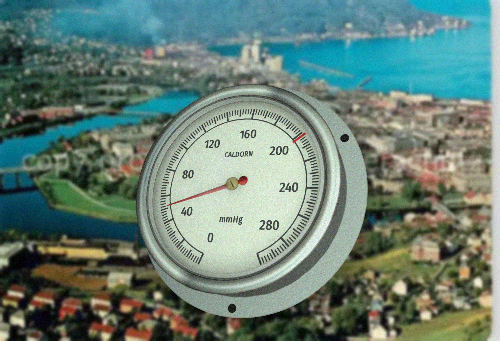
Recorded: 50 (mmHg)
